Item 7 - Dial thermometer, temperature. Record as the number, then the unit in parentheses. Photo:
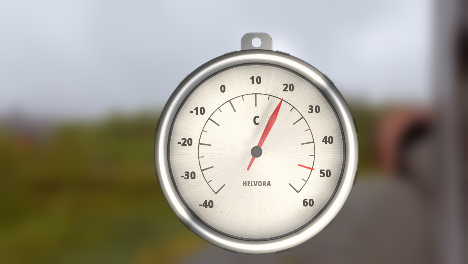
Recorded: 20 (°C)
